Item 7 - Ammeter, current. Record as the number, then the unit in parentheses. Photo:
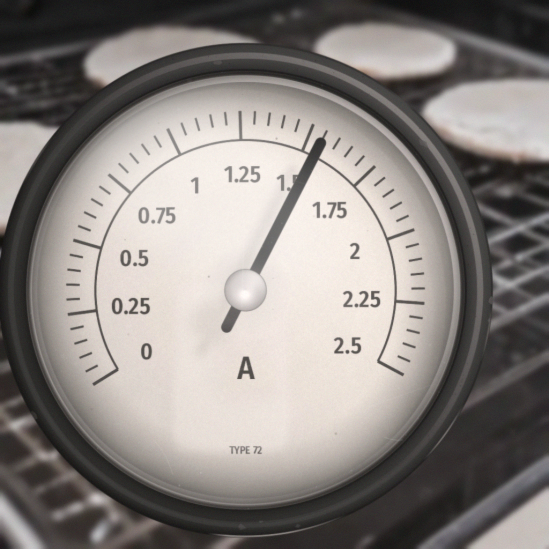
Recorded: 1.55 (A)
